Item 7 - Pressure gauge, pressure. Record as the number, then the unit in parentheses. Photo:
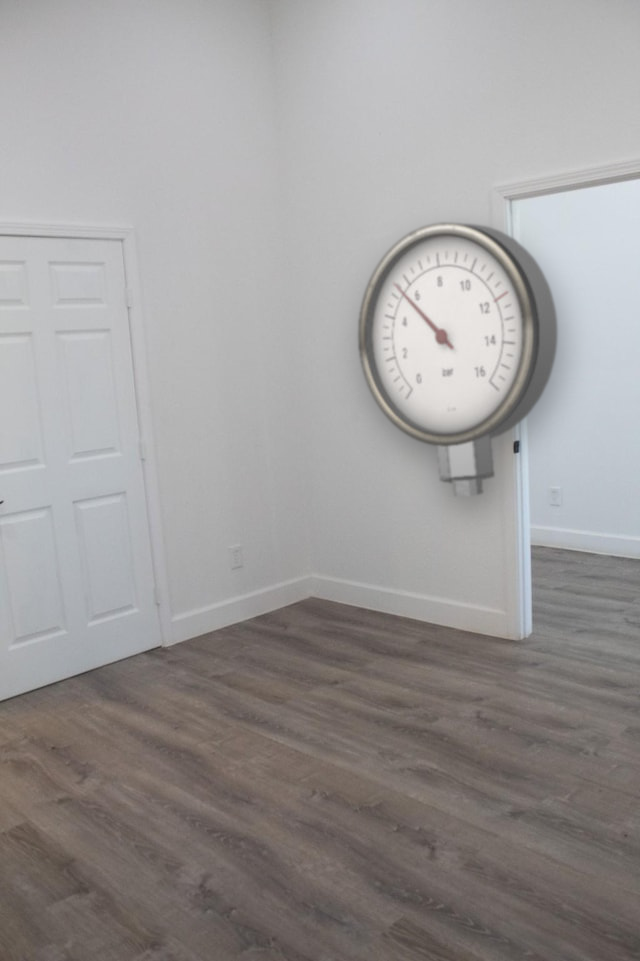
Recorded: 5.5 (bar)
